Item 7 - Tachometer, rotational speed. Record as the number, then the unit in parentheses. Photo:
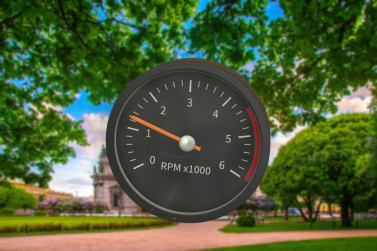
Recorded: 1300 (rpm)
